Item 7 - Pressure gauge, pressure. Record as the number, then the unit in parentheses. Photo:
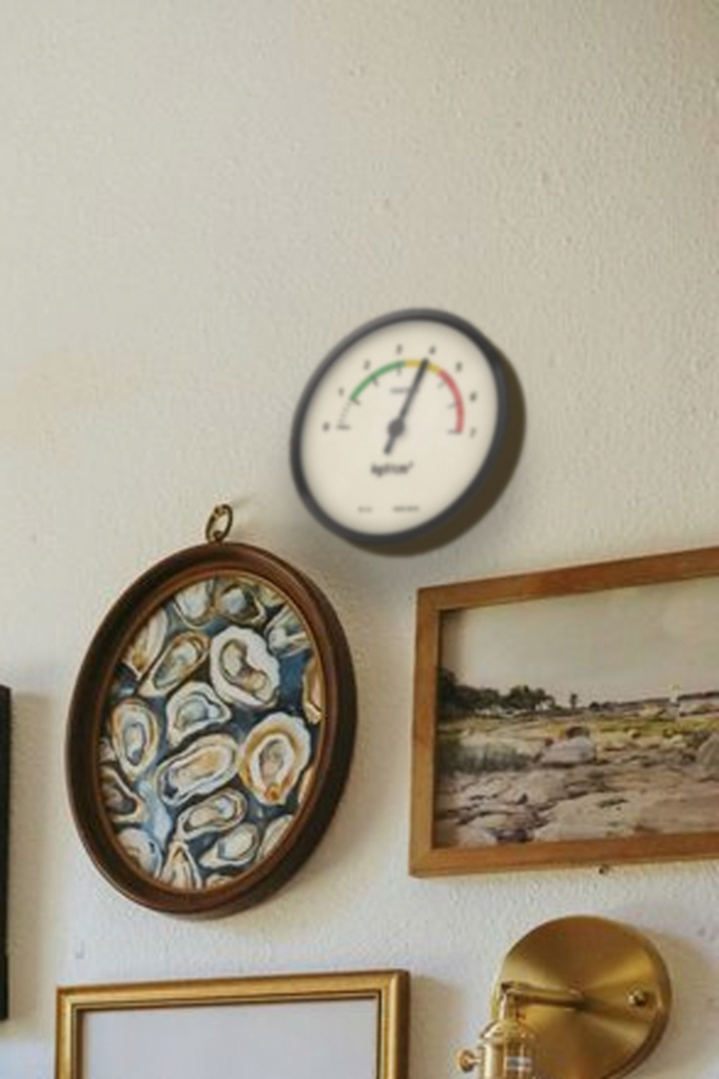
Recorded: 4 (kg/cm²)
